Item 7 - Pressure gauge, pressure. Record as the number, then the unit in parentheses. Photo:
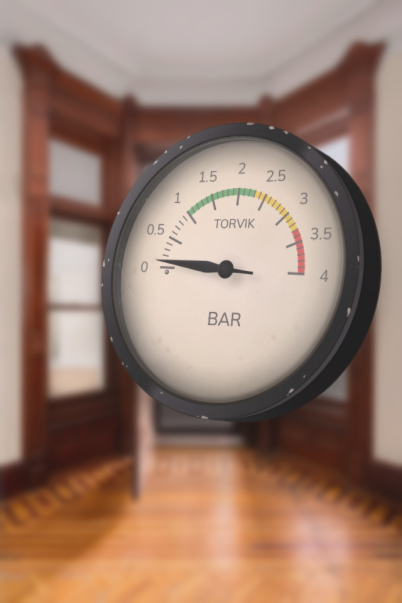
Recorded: 0.1 (bar)
